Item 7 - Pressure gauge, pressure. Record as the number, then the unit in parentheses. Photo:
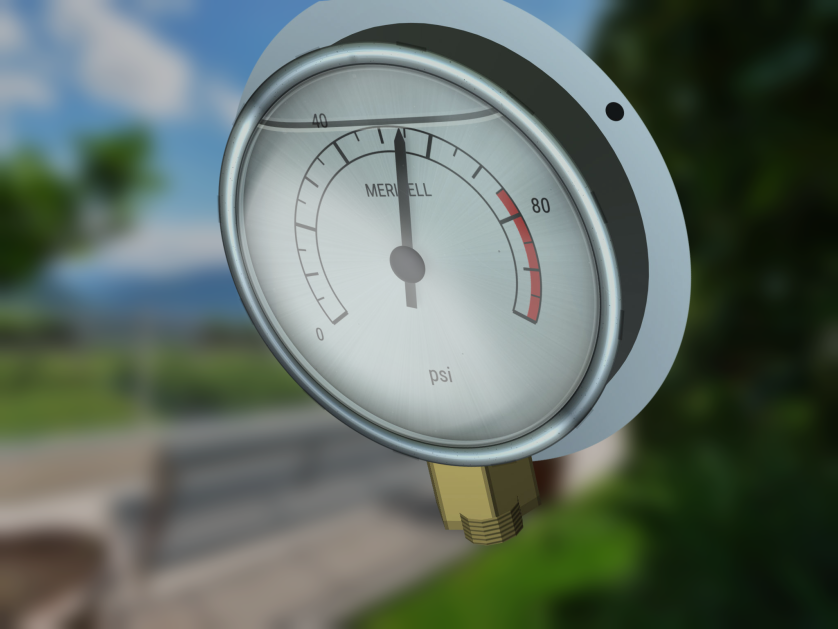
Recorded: 55 (psi)
